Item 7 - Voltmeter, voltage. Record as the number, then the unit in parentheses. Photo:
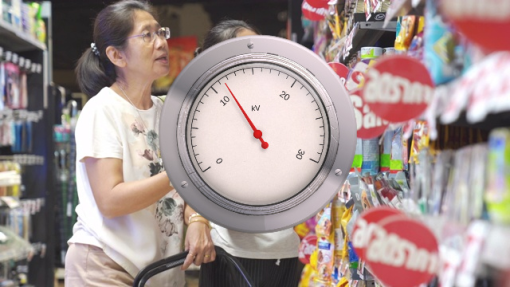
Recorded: 11.5 (kV)
